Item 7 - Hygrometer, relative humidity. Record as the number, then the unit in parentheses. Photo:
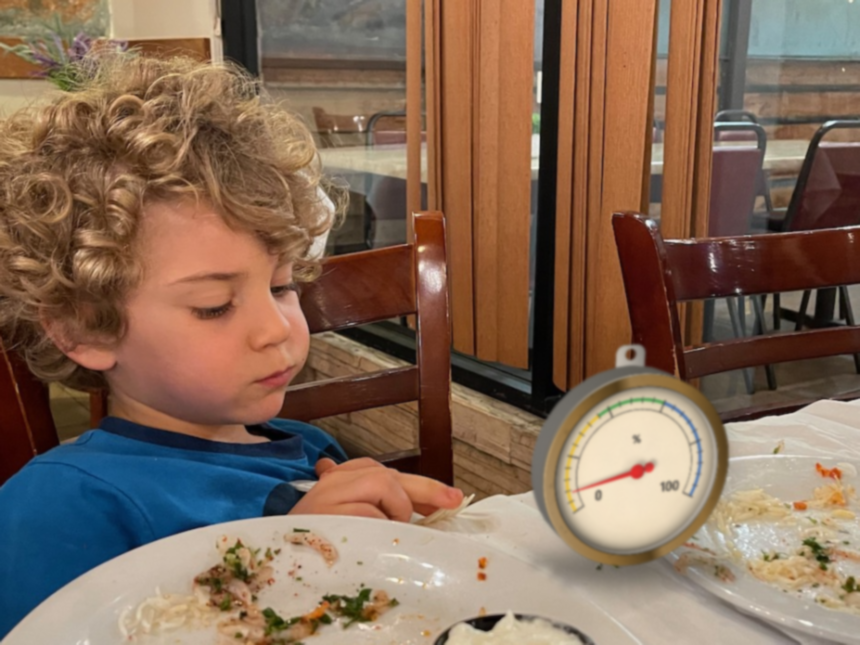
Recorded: 8 (%)
